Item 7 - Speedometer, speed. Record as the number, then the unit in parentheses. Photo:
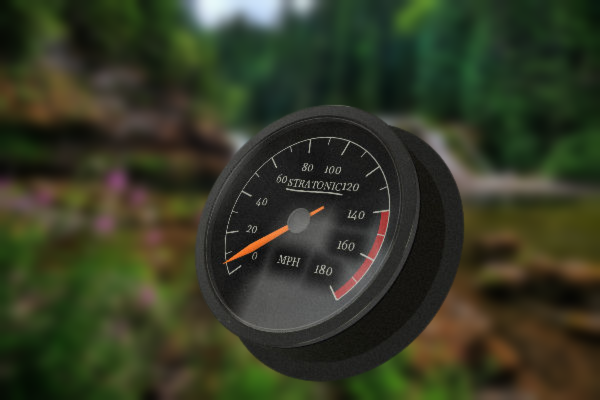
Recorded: 5 (mph)
